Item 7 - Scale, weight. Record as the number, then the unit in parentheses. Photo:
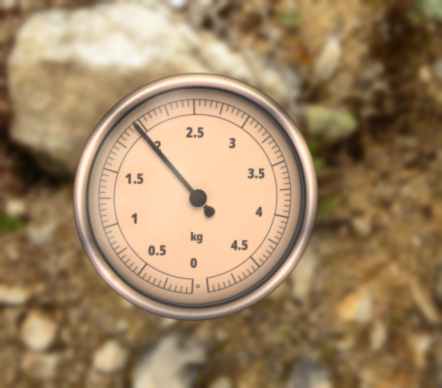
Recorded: 1.95 (kg)
